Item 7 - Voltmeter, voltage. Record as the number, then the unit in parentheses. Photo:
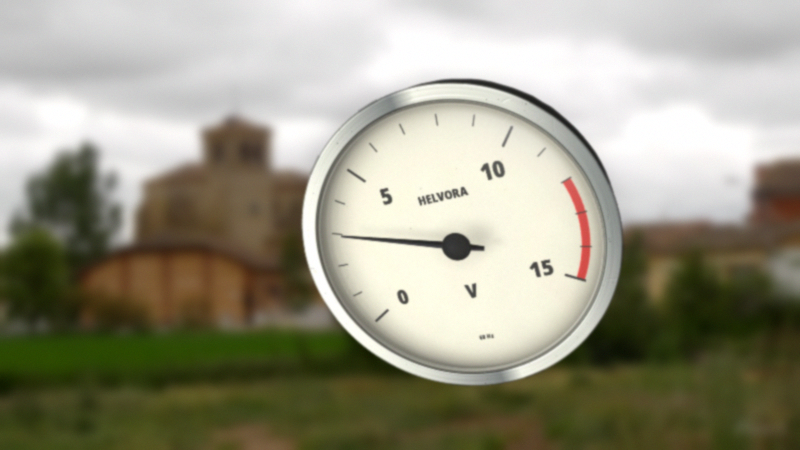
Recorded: 3 (V)
